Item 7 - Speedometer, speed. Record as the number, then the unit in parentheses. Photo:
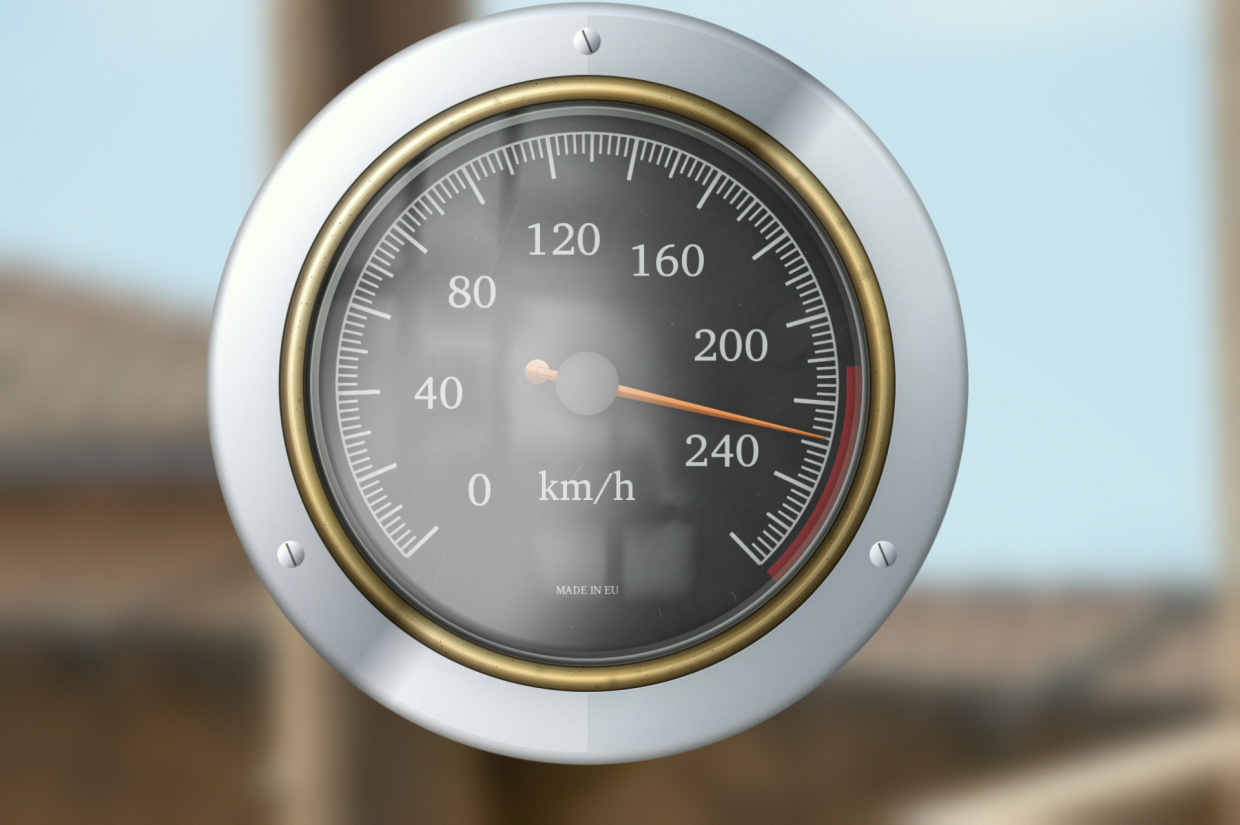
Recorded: 228 (km/h)
